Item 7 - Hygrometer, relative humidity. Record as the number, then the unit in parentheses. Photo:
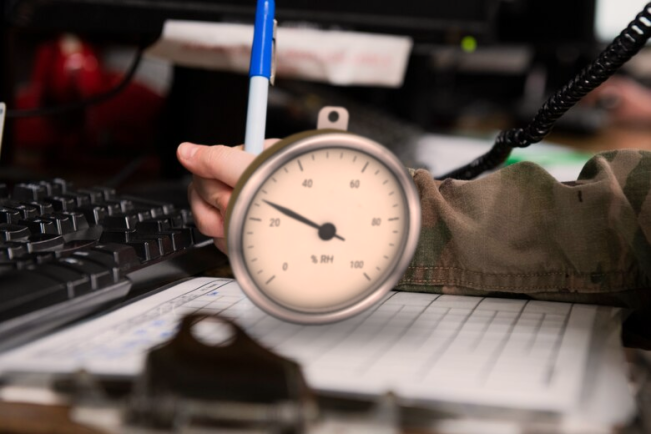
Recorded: 26 (%)
